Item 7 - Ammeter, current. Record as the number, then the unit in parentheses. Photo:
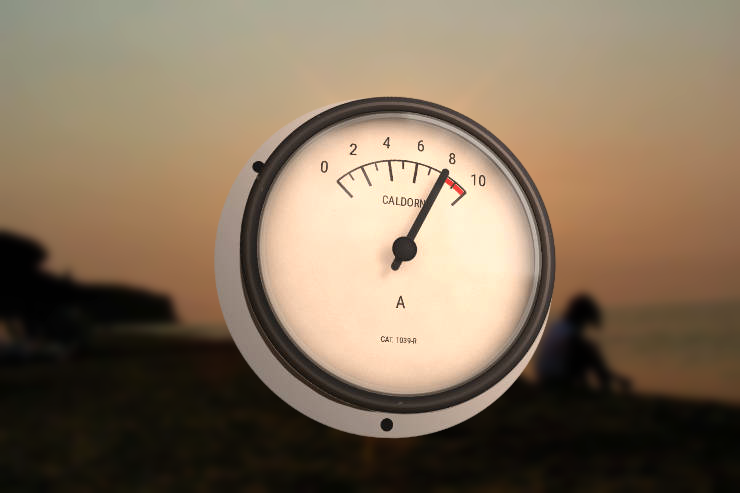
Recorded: 8 (A)
